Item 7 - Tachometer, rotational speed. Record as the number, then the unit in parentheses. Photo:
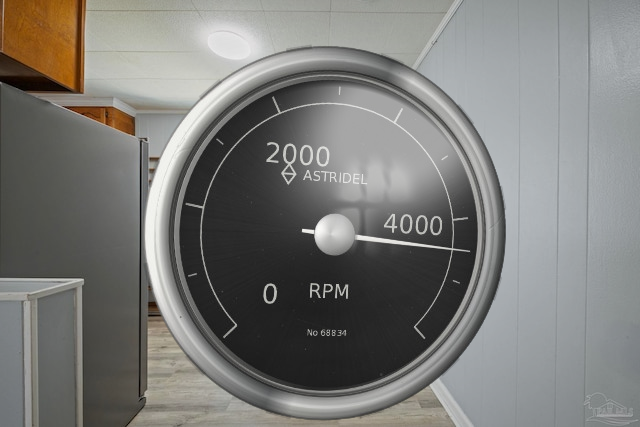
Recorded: 4250 (rpm)
